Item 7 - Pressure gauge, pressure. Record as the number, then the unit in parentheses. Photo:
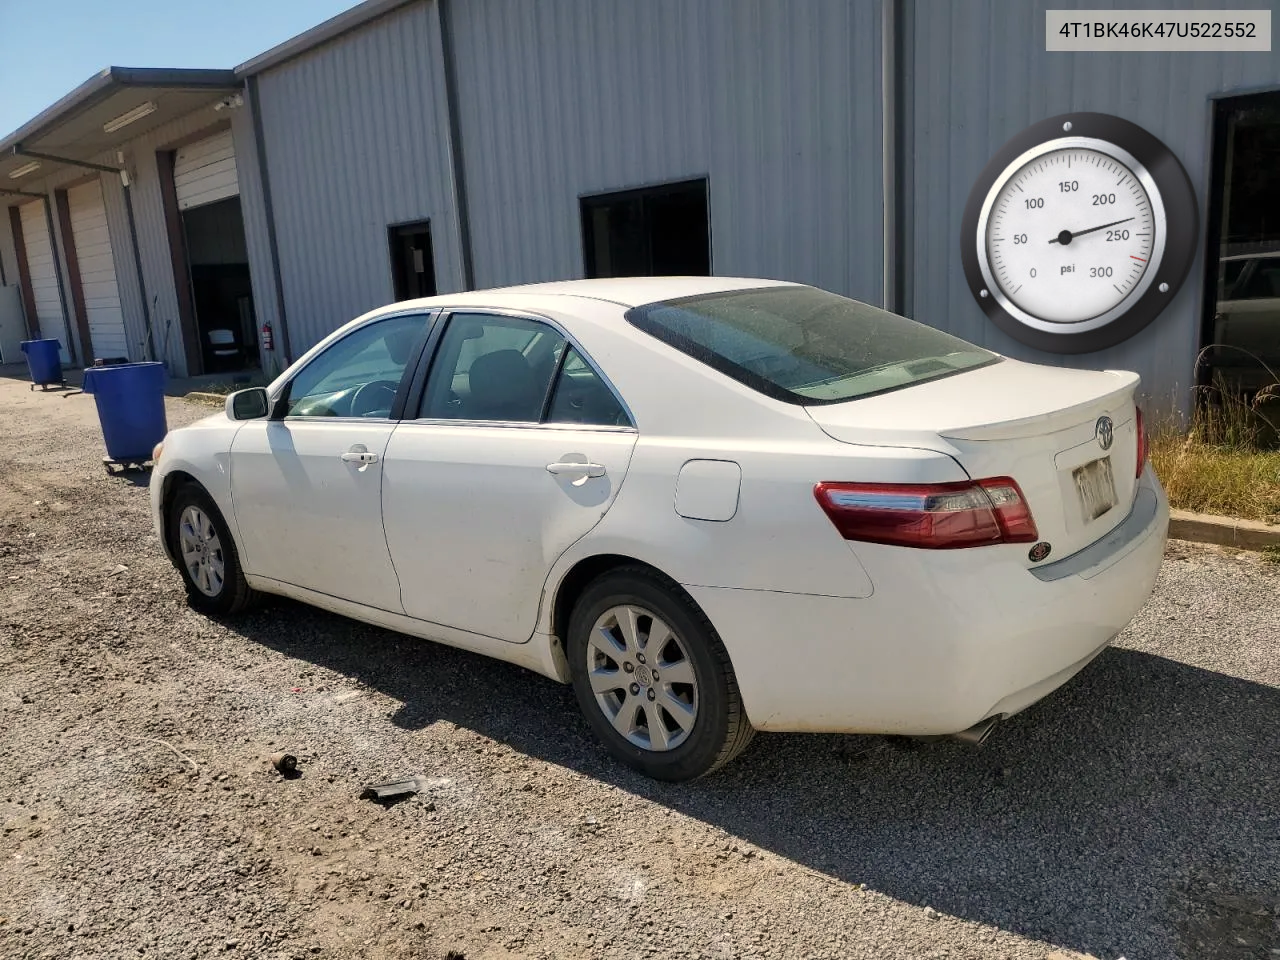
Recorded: 235 (psi)
